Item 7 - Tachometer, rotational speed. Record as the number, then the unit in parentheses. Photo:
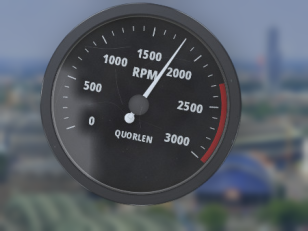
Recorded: 1800 (rpm)
